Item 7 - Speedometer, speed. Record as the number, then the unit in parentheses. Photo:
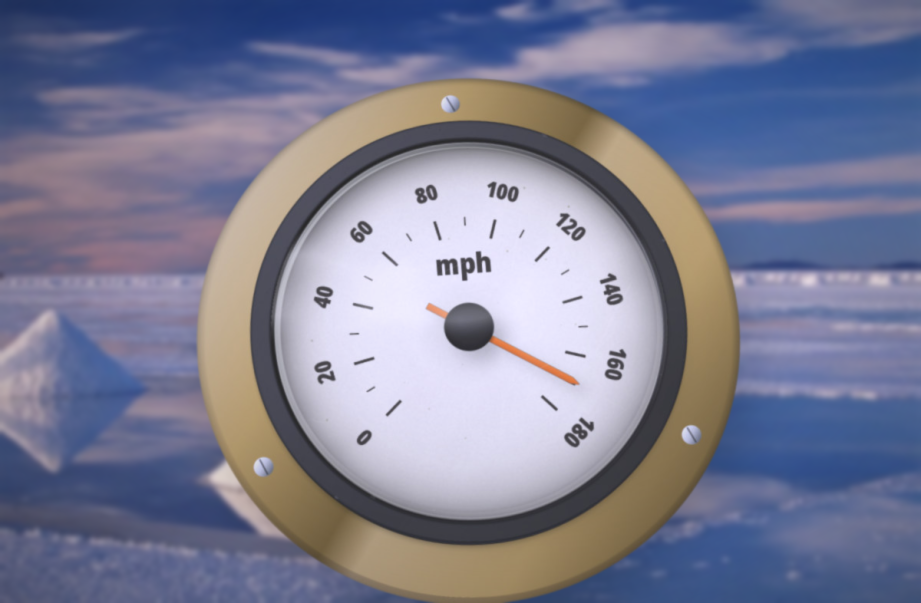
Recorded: 170 (mph)
